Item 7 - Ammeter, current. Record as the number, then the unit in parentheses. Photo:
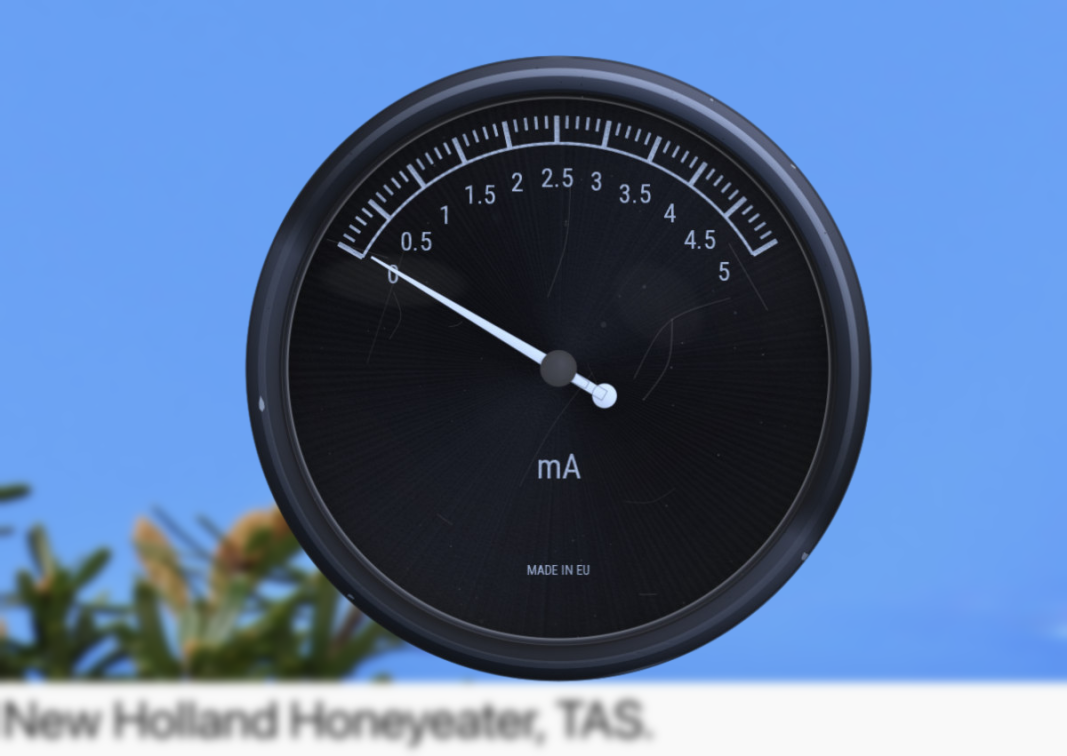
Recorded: 0.05 (mA)
